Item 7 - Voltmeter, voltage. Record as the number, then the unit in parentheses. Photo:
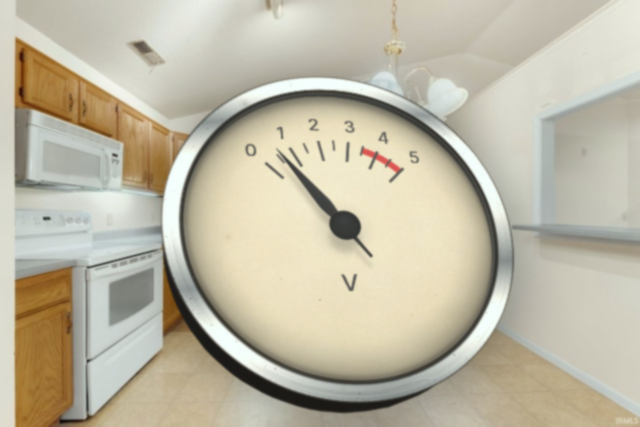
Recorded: 0.5 (V)
